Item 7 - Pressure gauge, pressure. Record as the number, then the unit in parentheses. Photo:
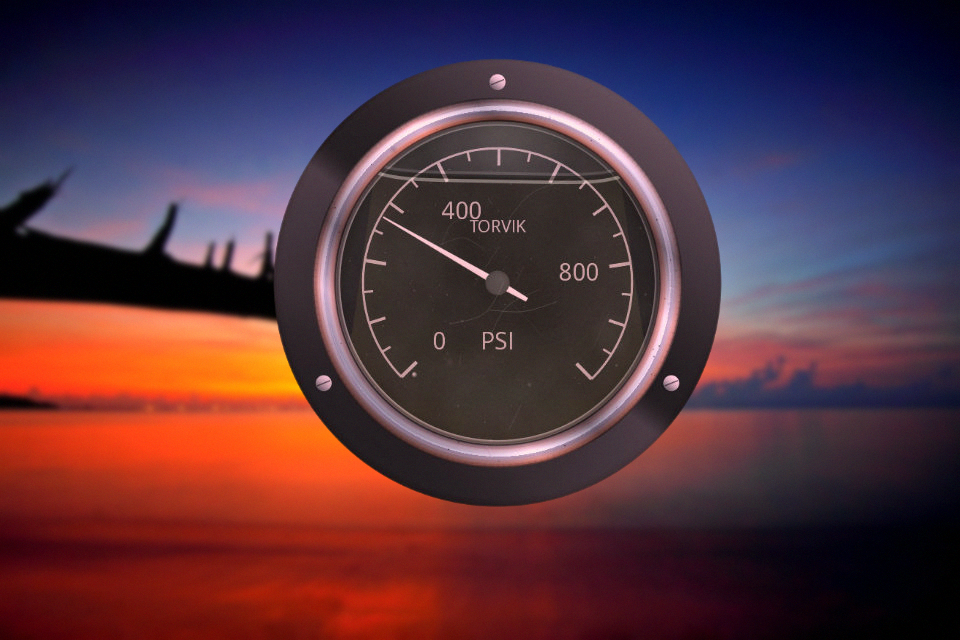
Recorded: 275 (psi)
